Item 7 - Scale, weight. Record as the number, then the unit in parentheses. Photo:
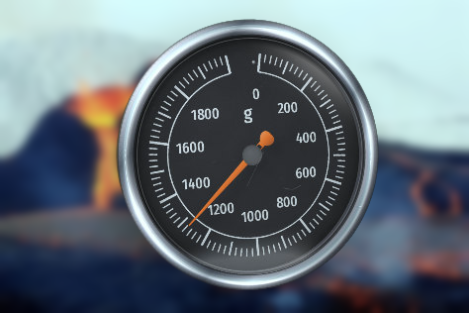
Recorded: 1280 (g)
